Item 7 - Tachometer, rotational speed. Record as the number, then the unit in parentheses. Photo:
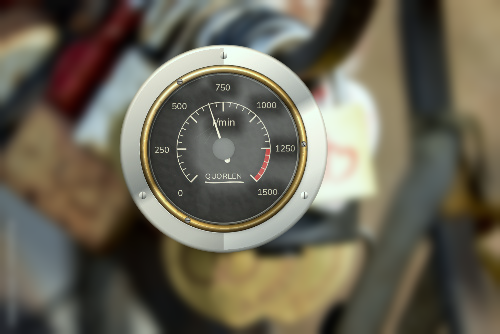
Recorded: 650 (rpm)
